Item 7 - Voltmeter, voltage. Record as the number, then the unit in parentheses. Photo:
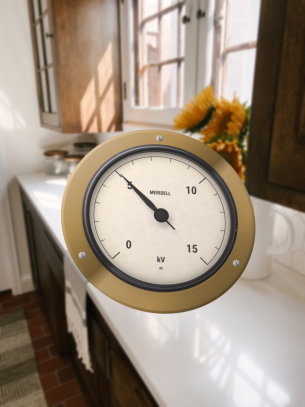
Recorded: 5 (kV)
